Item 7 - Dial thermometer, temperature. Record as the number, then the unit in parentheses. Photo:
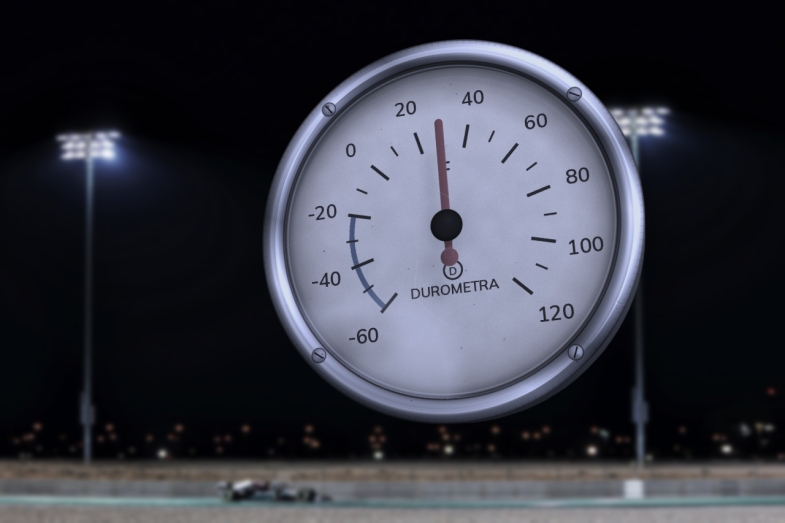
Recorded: 30 (°F)
